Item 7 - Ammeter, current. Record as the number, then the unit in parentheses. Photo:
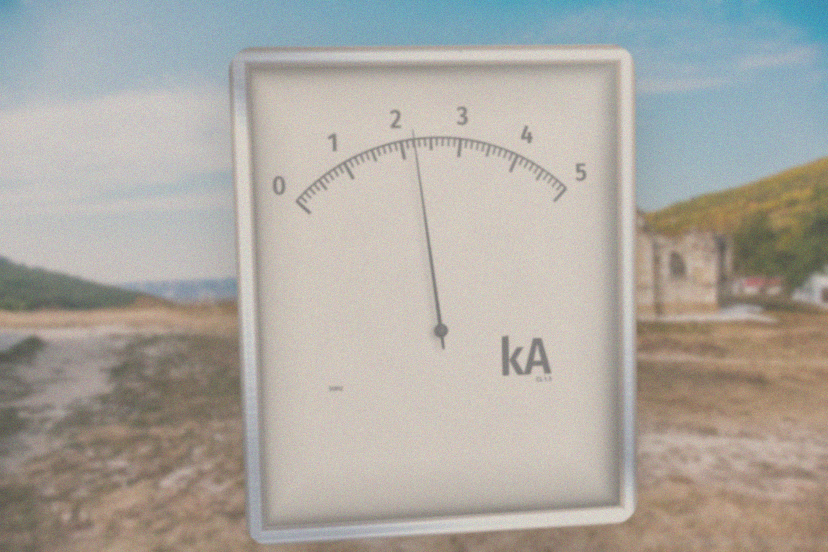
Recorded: 2.2 (kA)
